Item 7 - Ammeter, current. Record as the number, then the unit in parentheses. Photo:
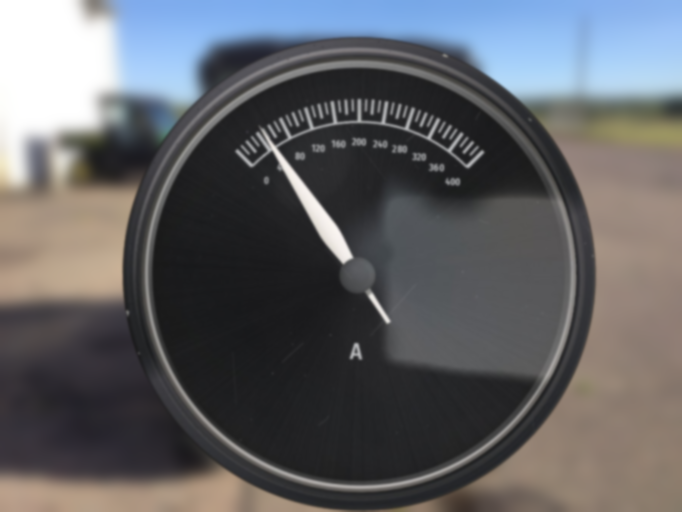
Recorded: 50 (A)
